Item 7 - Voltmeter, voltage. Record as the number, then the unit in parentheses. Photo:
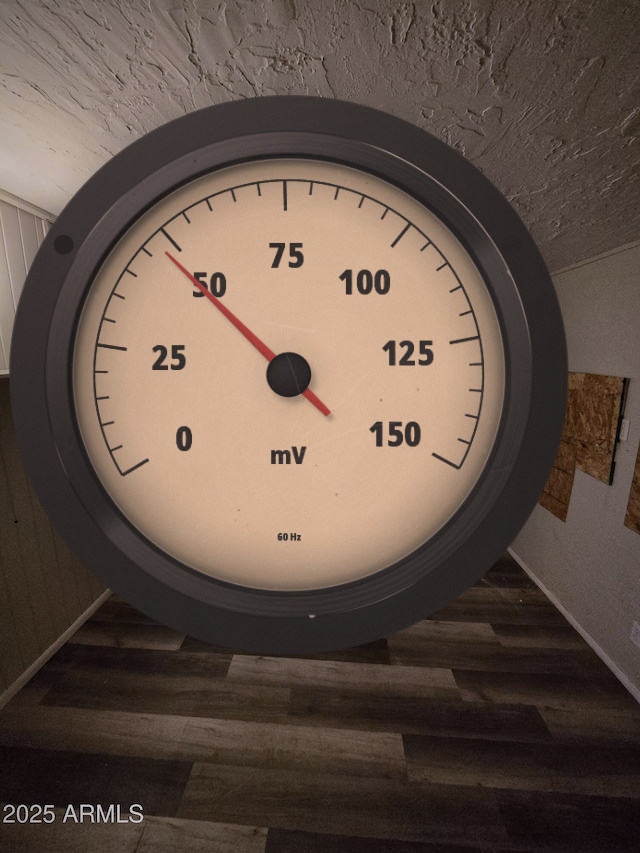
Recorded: 47.5 (mV)
